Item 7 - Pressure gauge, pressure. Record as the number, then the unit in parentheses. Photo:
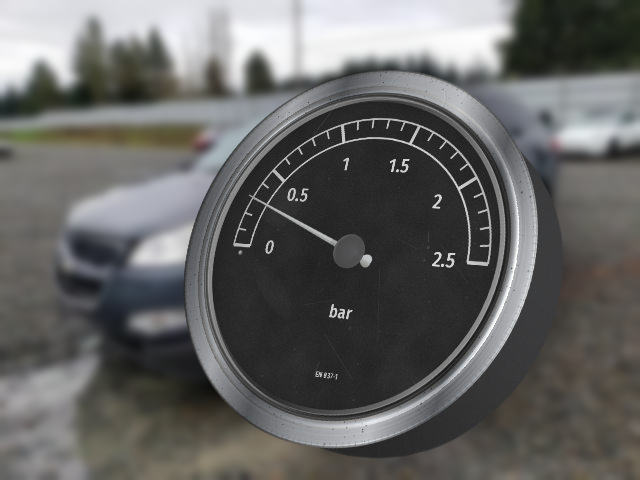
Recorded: 0.3 (bar)
